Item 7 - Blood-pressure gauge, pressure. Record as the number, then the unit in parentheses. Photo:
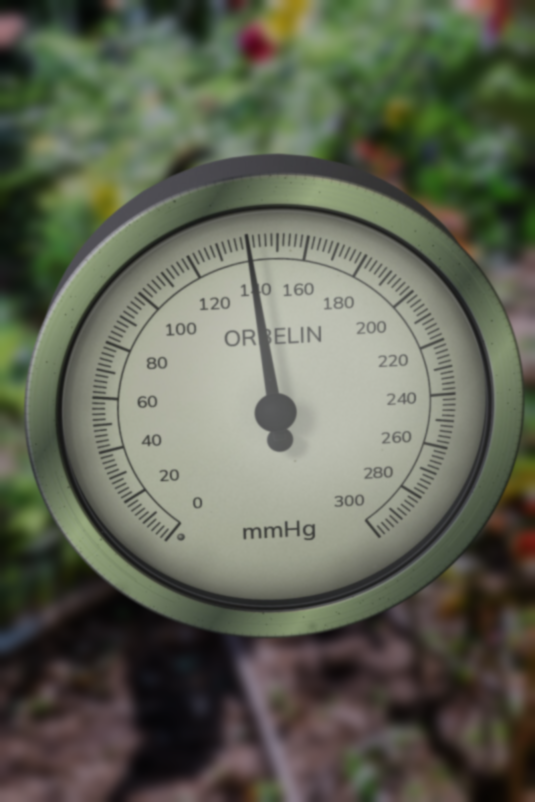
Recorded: 140 (mmHg)
